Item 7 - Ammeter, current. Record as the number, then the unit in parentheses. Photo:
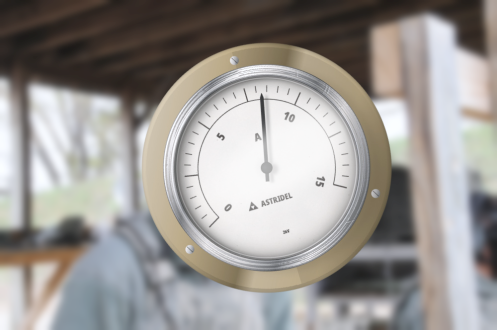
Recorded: 8.25 (A)
